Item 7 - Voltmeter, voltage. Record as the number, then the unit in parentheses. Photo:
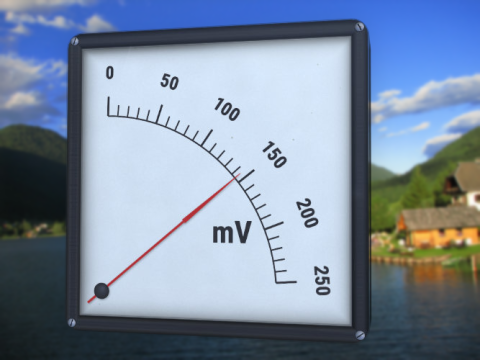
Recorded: 145 (mV)
